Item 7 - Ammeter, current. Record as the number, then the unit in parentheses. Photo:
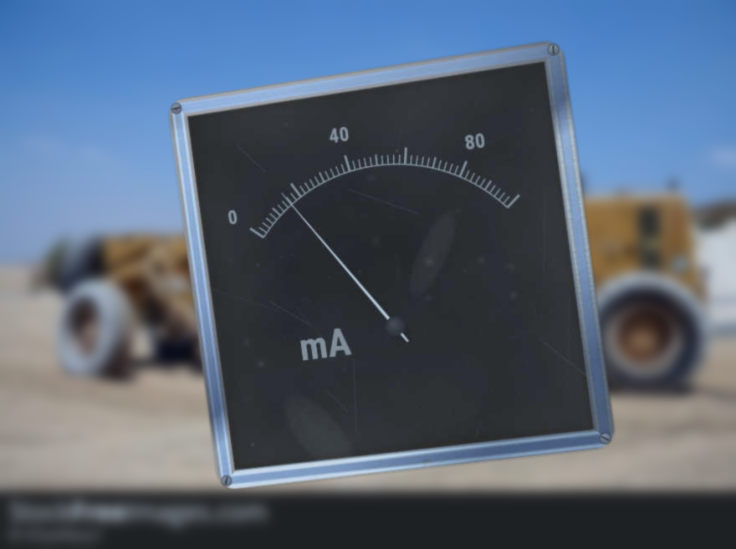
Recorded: 16 (mA)
